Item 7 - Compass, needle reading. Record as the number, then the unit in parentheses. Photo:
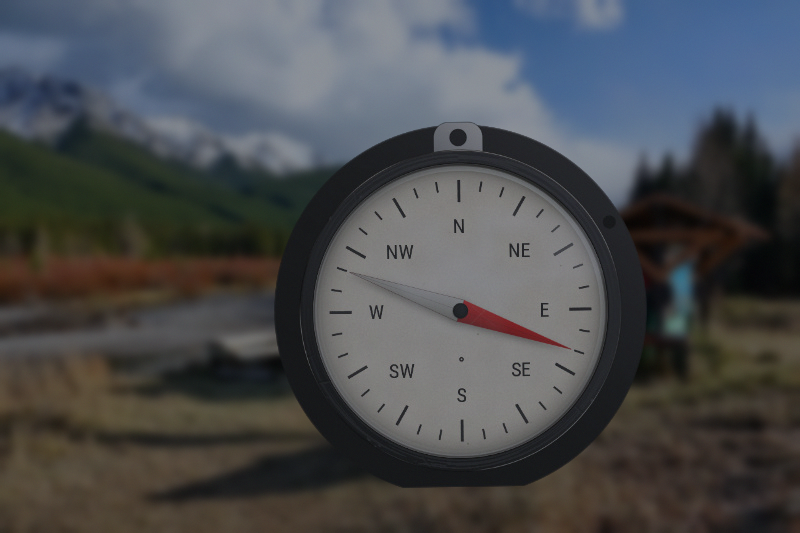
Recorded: 110 (°)
